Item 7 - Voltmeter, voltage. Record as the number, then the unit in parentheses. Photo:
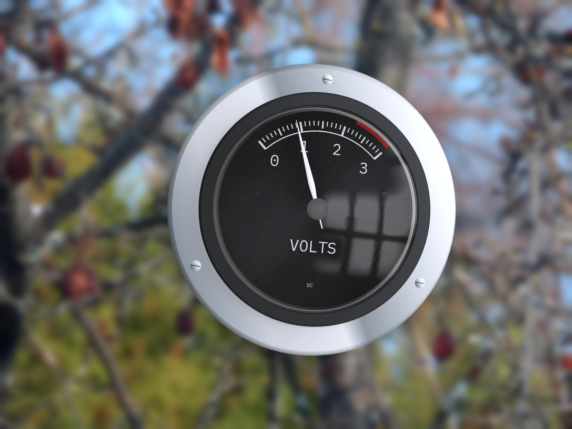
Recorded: 0.9 (V)
